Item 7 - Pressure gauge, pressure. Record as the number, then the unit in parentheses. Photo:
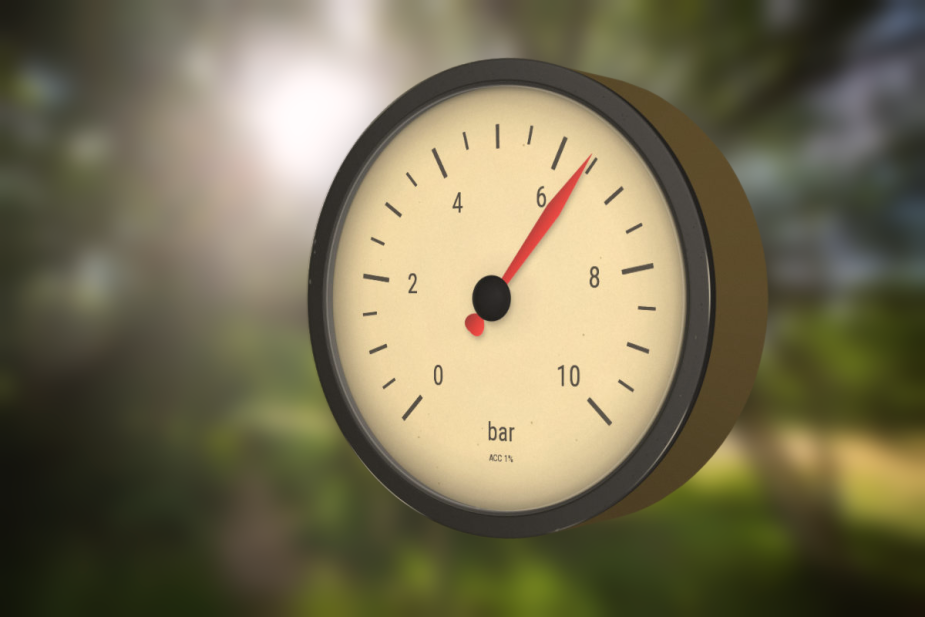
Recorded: 6.5 (bar)
